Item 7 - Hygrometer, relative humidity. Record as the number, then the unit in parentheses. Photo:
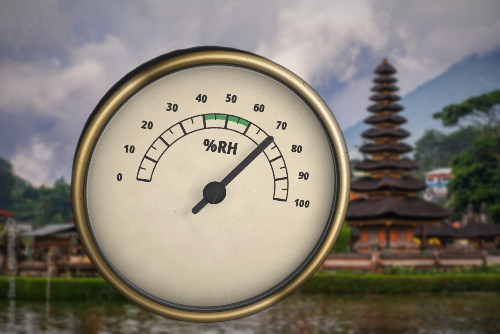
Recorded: 70 (%)
